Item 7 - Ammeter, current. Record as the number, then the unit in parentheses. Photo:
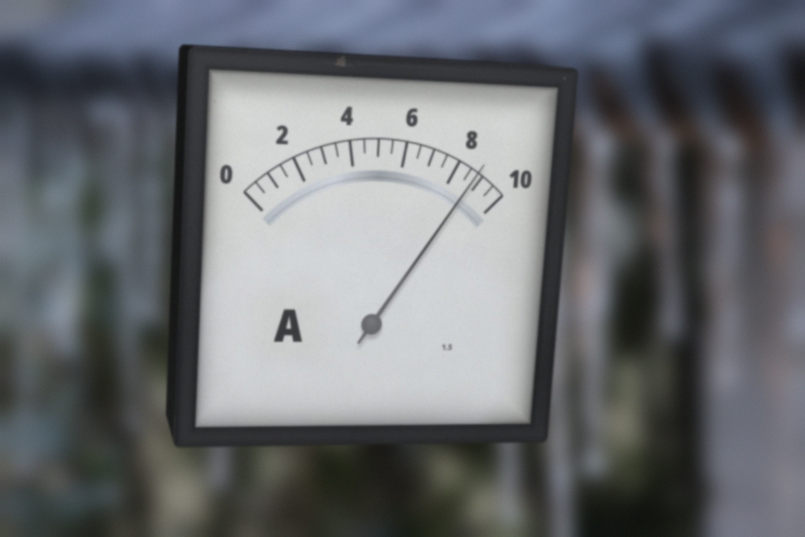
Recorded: 8.75 (A)
